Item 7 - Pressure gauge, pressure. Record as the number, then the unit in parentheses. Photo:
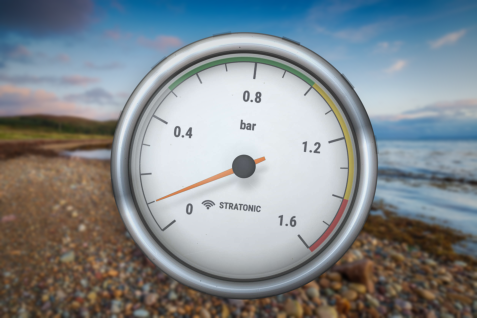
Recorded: 0.1 (bar)
